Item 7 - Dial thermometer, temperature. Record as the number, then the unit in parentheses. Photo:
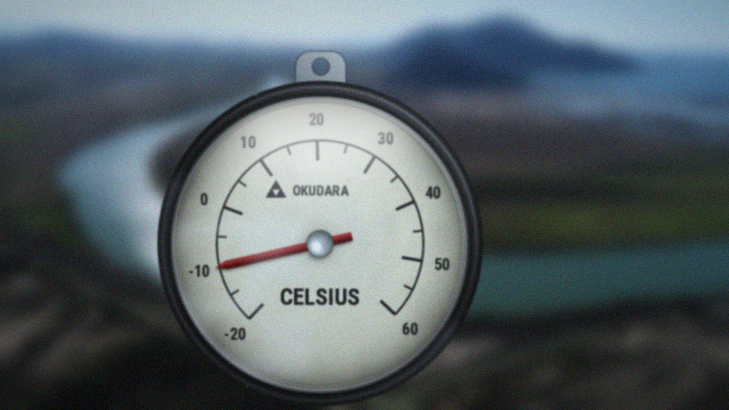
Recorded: -10 (°C)
